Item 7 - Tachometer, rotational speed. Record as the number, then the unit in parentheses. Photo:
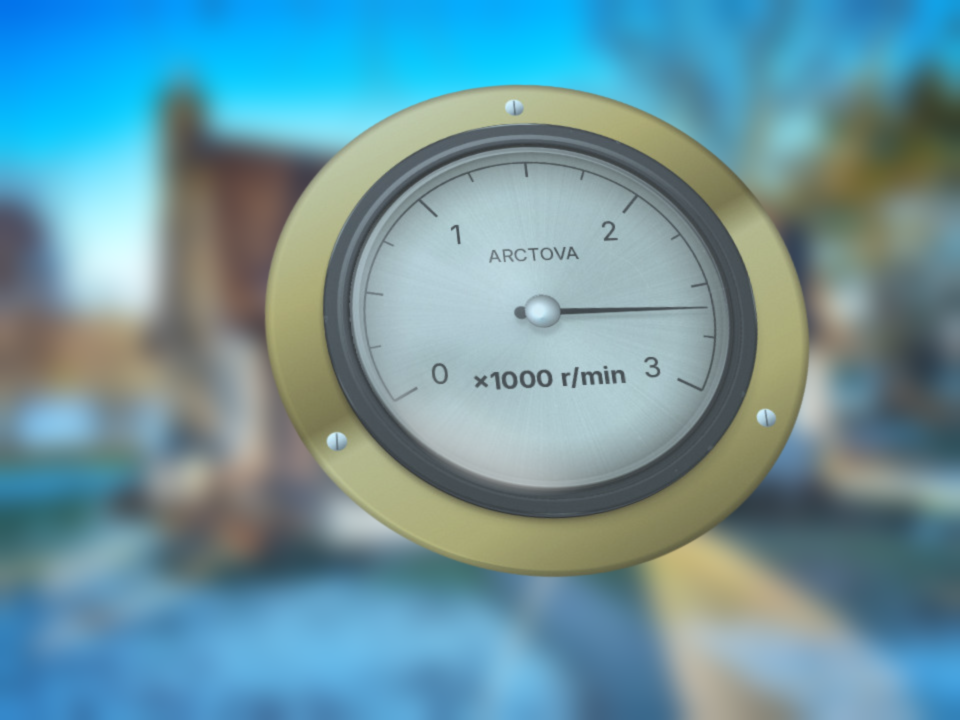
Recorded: 2625 (rpm)
